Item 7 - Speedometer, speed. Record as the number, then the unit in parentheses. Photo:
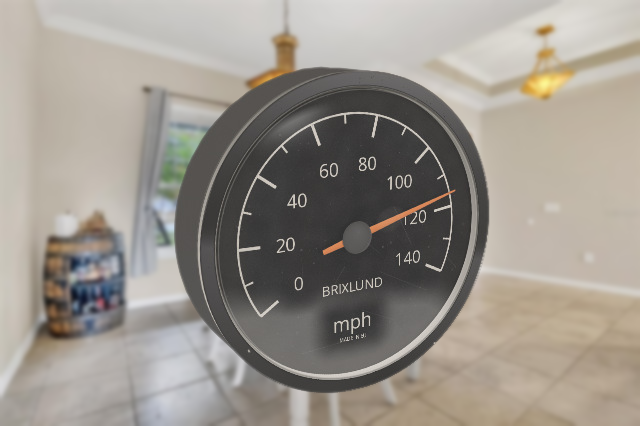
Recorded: 115 (mph)
